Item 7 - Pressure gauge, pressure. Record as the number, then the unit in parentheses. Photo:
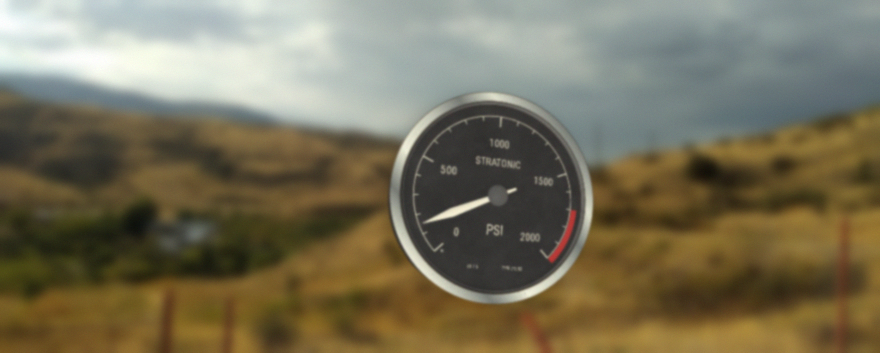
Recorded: 150 (psi)
